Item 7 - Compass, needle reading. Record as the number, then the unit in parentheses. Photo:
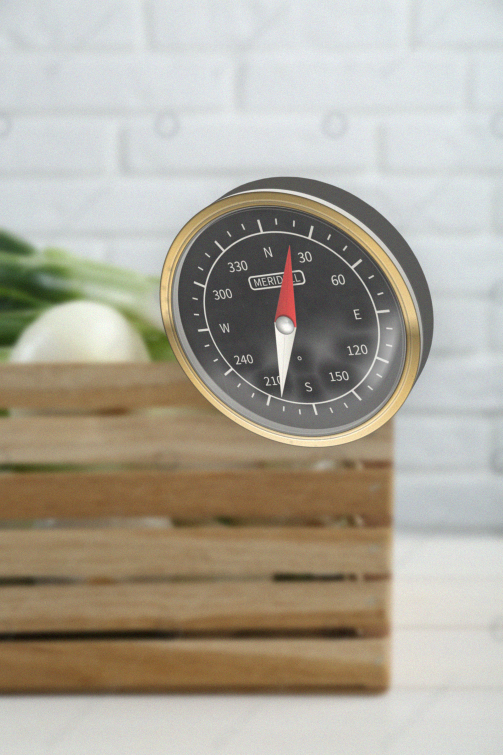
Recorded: 20 (°)
